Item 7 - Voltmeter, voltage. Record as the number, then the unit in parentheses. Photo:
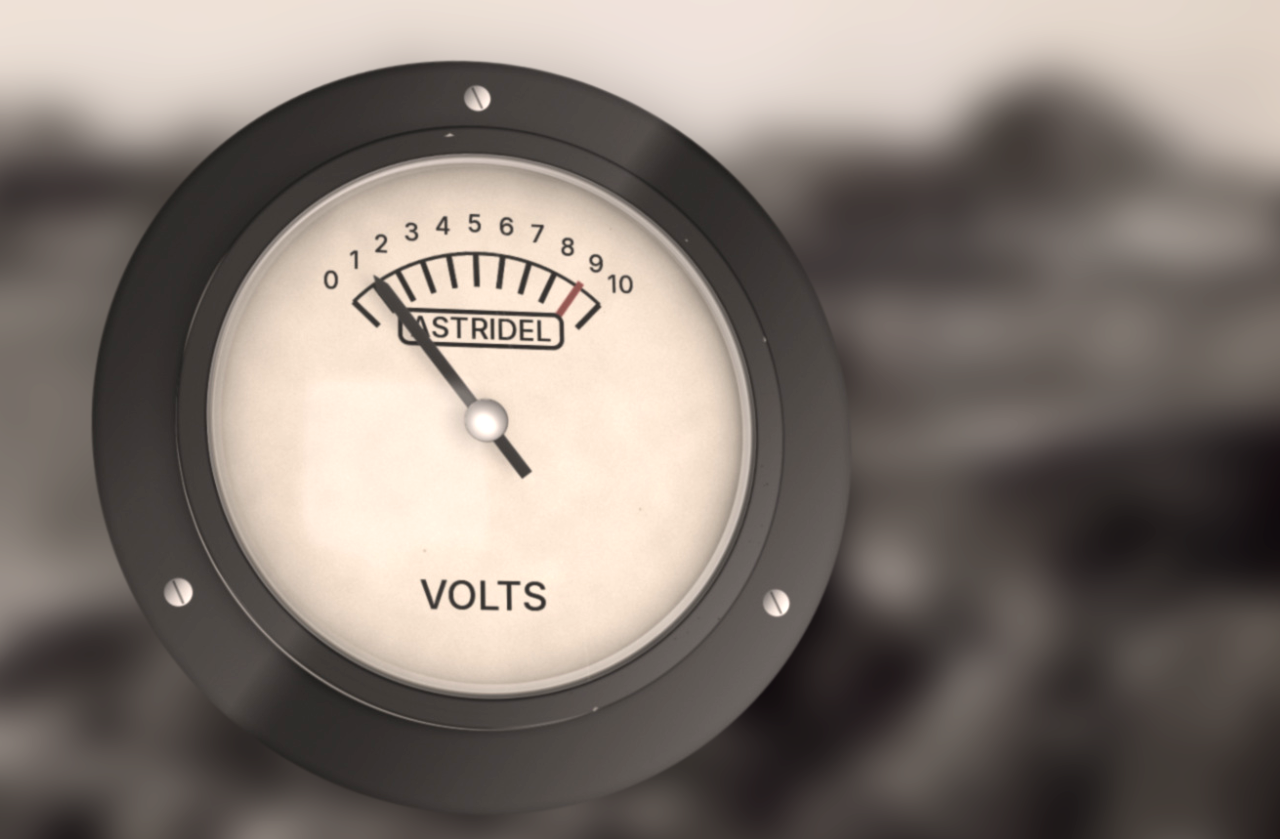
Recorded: 1 (V)
